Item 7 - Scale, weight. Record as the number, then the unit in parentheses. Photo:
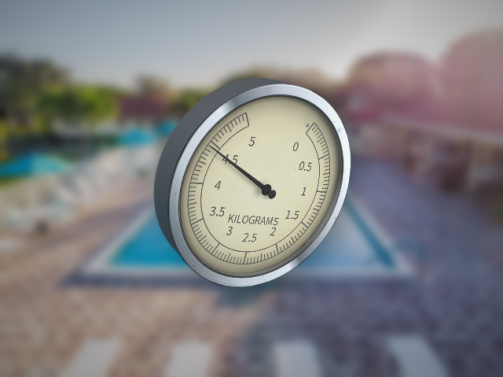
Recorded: 4.45 (kg)
